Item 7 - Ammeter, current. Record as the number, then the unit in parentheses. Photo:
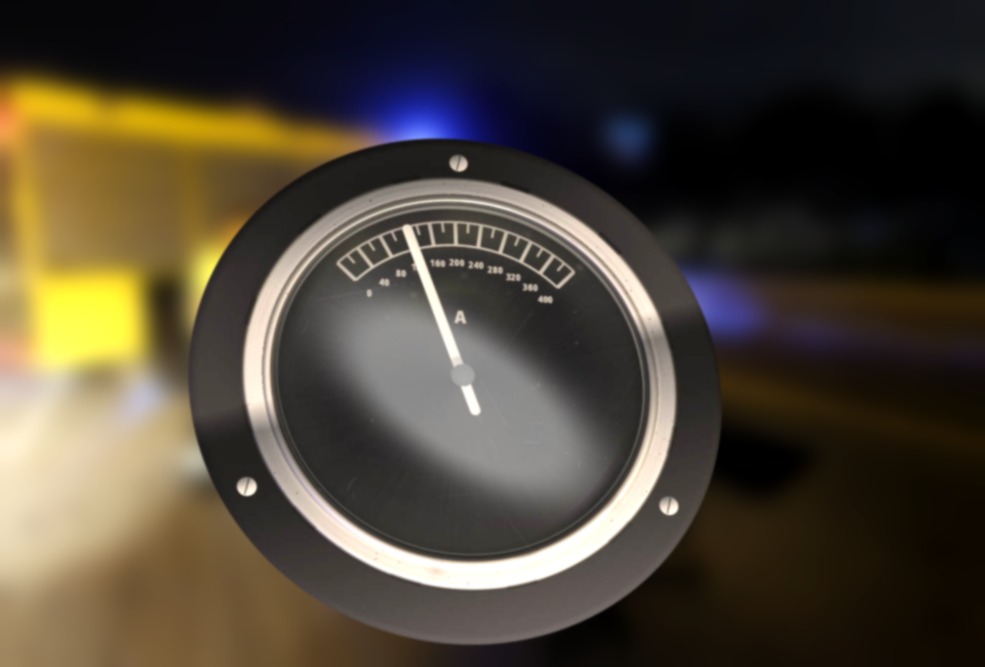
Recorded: 120 (A)
